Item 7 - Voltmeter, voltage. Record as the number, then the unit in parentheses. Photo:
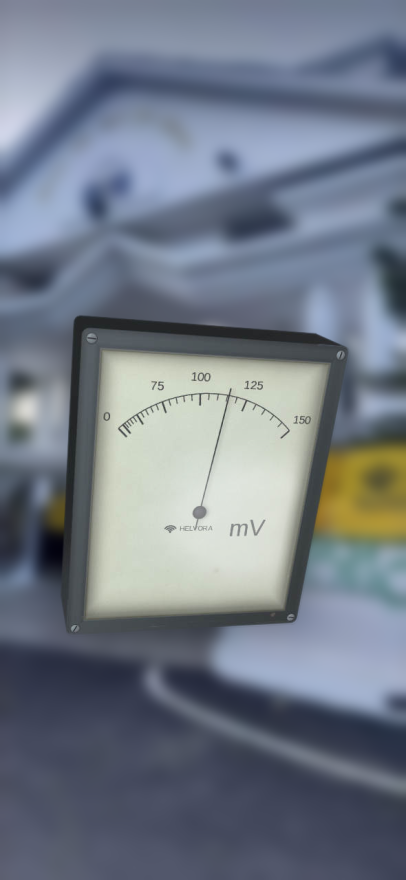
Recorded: 115 (mV)
